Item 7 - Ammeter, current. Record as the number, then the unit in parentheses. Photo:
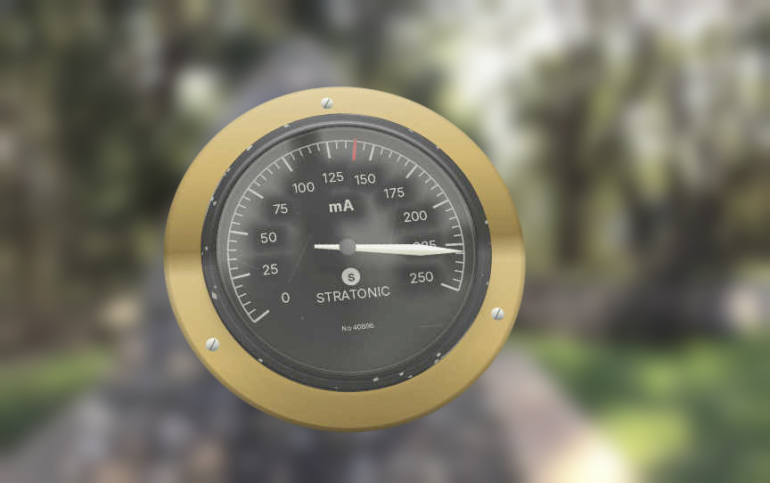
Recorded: 230 (mA)
